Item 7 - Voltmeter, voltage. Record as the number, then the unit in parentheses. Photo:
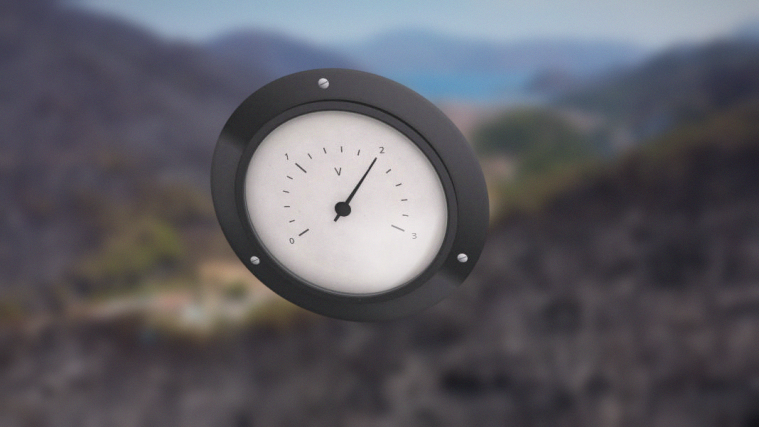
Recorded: 2 (V)
